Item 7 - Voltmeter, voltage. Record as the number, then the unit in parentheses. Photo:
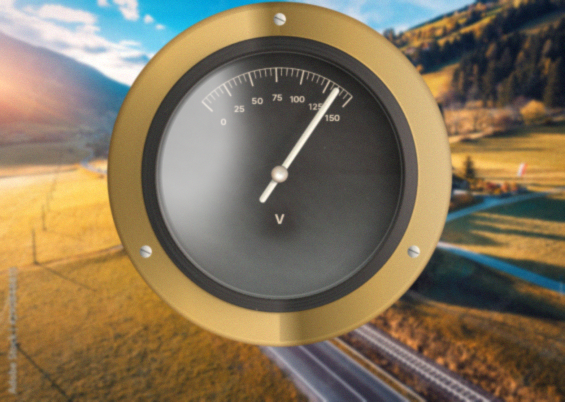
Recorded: 135 (V)
